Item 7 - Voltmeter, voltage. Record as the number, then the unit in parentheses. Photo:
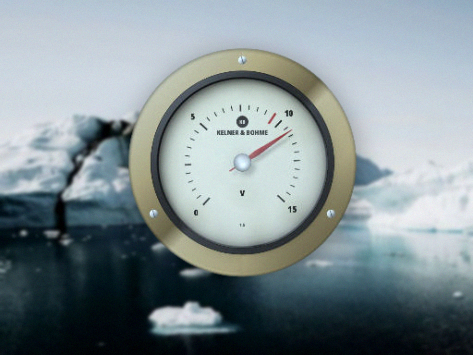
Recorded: 10.75 (V)
